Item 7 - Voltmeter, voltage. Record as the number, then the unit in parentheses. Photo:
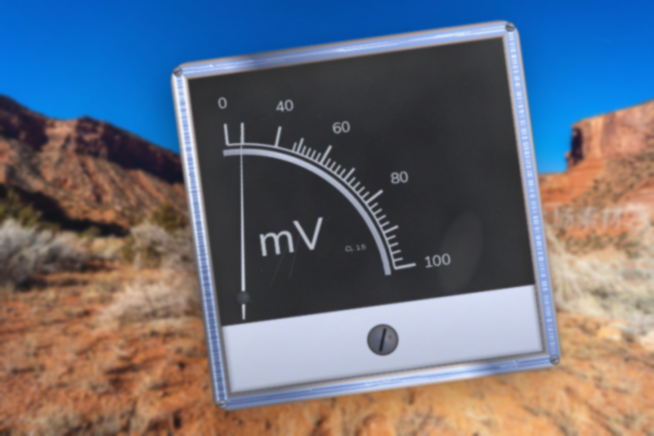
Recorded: 20 (mV)
